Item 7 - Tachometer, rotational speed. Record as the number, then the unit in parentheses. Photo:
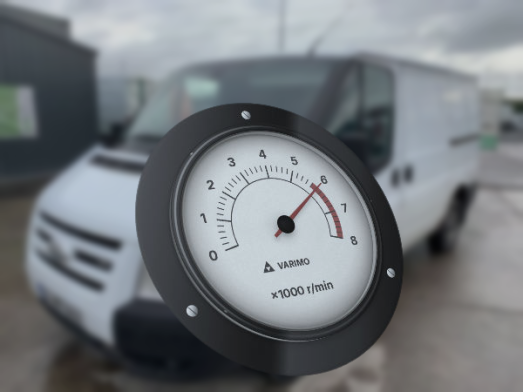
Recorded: 6000 (rpm)
